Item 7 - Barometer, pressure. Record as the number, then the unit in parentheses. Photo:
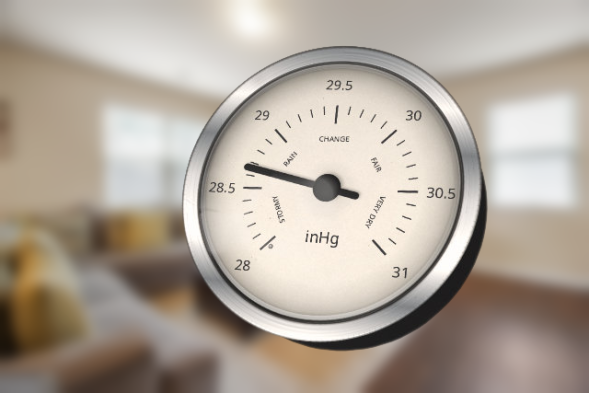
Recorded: 28.65 (inHg)
